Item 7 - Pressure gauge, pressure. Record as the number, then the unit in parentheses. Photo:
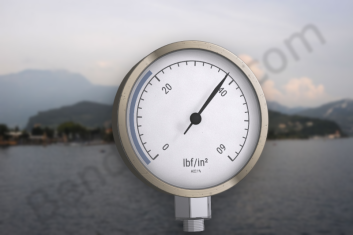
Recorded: 38 (psi)
